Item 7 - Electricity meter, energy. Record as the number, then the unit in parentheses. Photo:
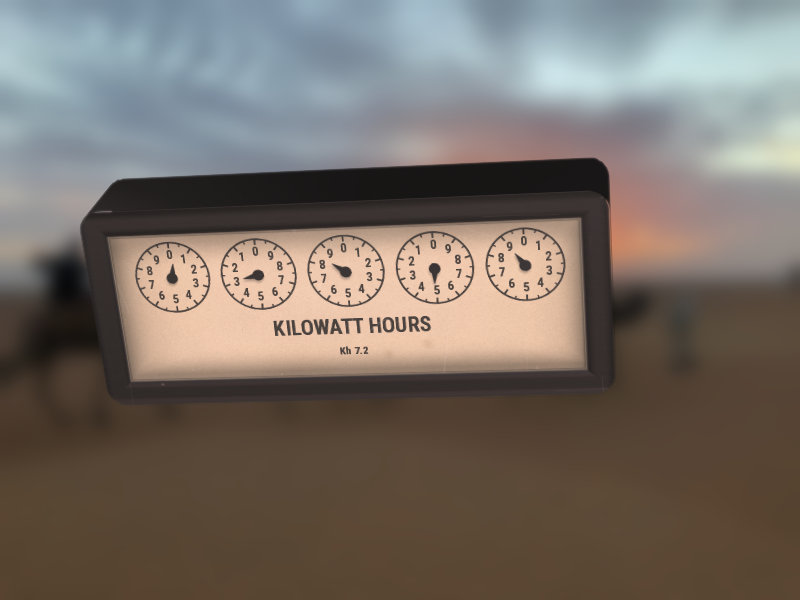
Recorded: 2849 (kWh)
